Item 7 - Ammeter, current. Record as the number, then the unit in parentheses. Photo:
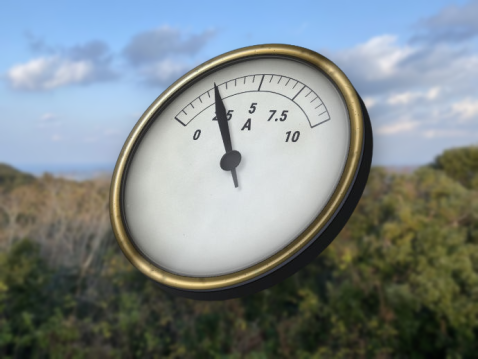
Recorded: 2.5 (A)
